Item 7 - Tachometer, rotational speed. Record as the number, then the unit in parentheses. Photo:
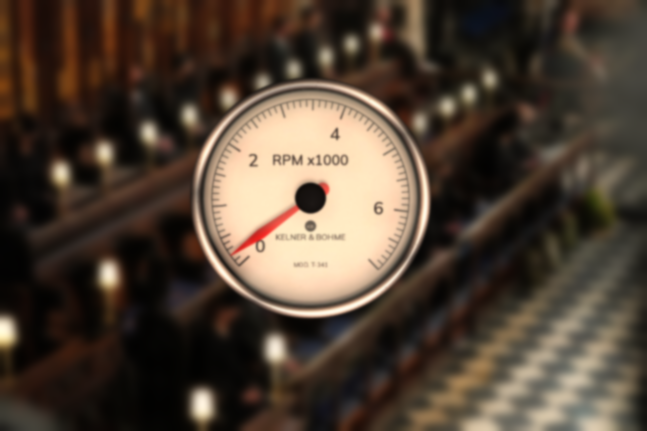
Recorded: 200 (rpm)
